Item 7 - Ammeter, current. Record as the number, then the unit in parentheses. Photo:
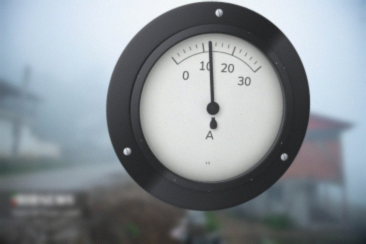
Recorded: 12 (A)
